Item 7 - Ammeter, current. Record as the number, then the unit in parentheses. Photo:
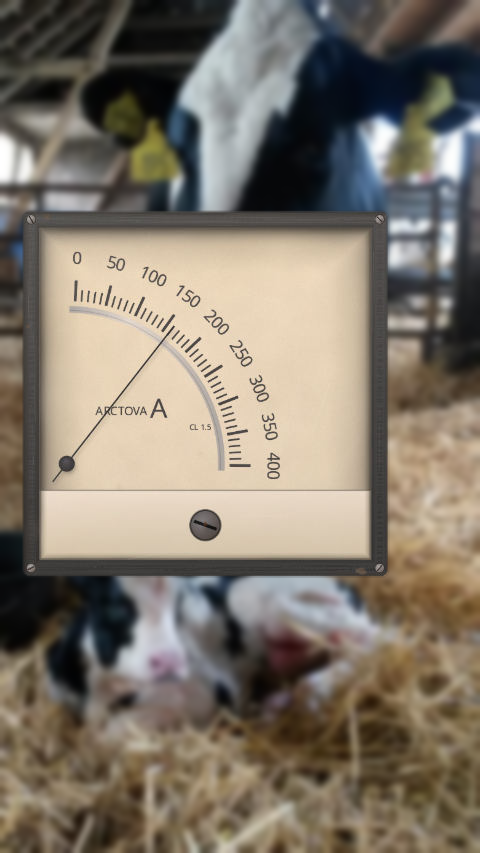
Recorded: 160 (A)
